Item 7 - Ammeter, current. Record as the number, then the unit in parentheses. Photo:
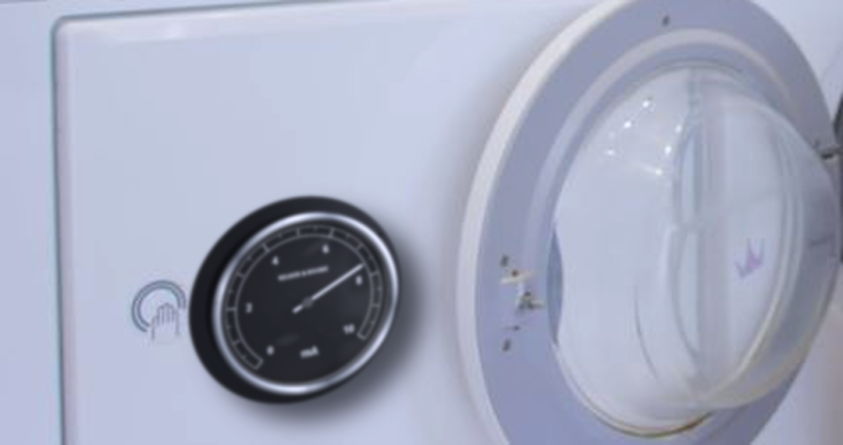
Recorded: 7.5 (mA)
